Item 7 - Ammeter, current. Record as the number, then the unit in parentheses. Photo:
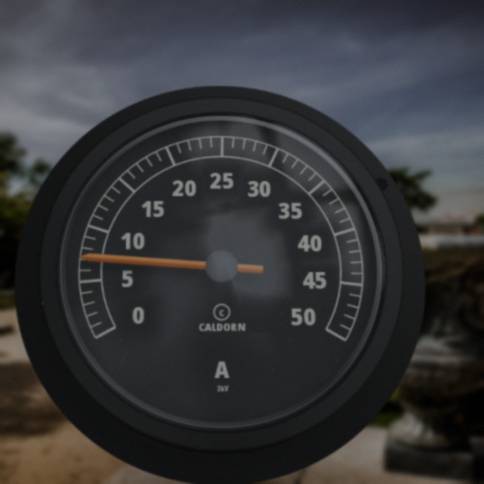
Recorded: 7 (A)
